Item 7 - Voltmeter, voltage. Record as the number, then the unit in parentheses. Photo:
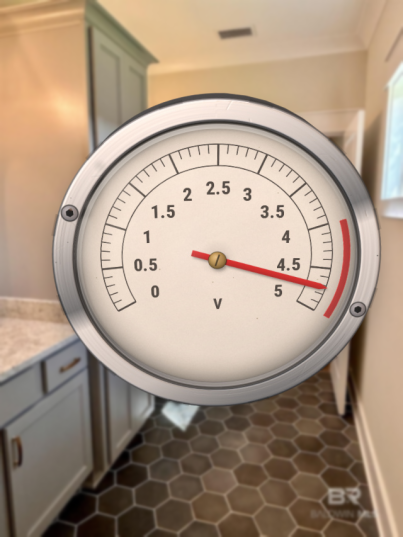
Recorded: 4.7 (V)
